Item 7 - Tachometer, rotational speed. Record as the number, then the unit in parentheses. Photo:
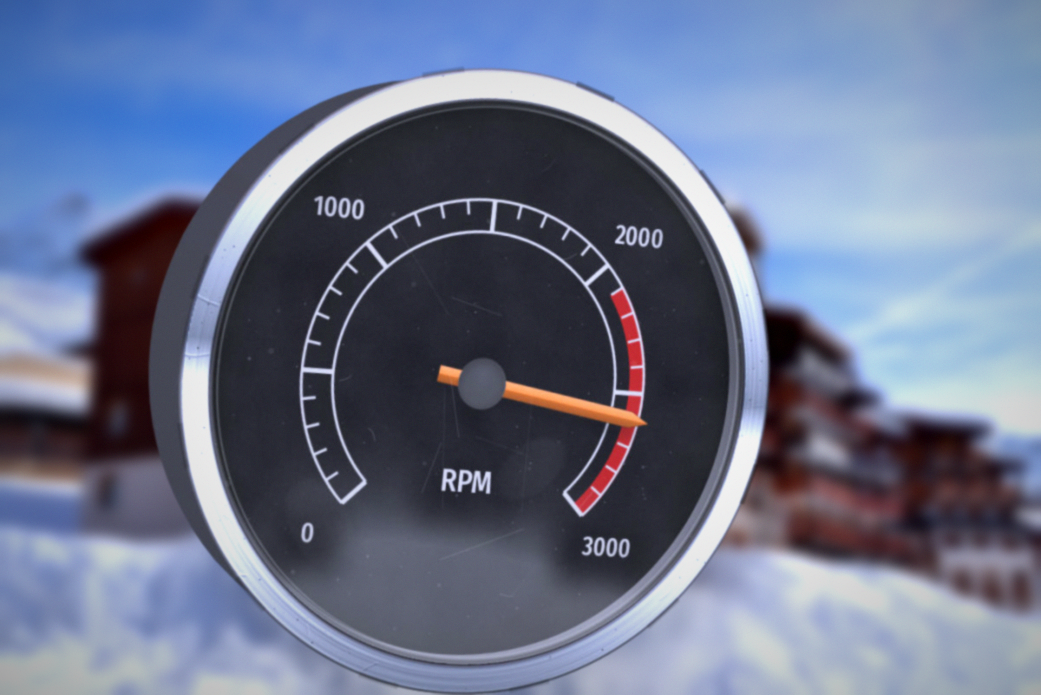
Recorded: 2600 (rpm)
